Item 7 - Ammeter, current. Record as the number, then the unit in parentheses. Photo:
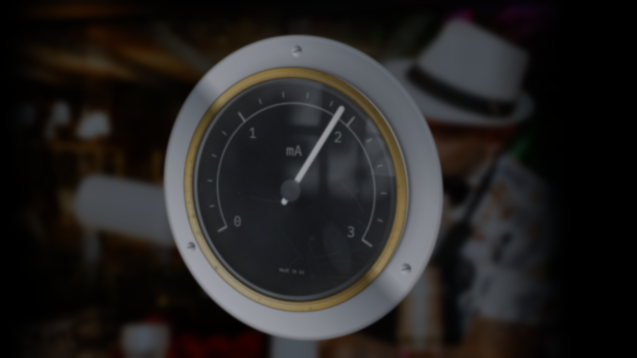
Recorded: 1.9 (mA)
